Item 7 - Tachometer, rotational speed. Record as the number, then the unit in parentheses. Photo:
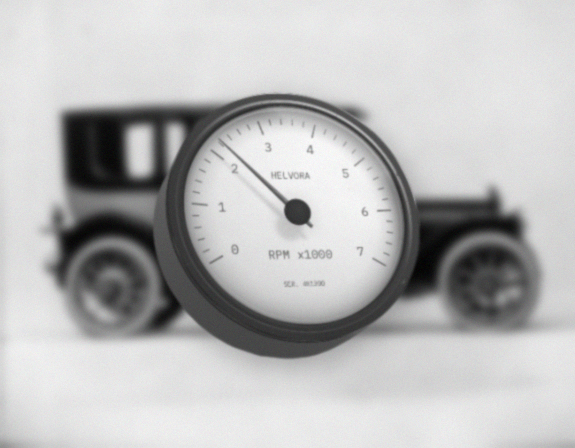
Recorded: 2200 (rpm)
